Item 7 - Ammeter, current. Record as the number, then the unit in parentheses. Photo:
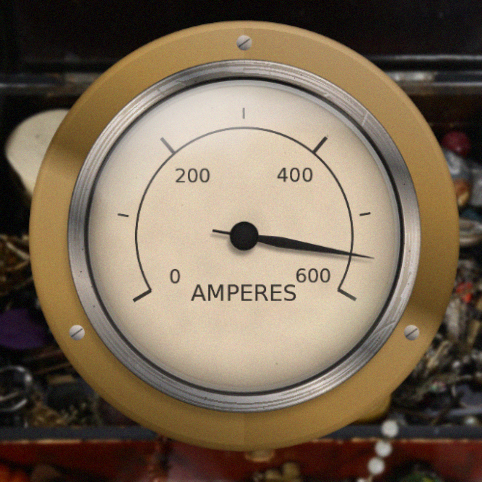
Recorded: 550 (A)
